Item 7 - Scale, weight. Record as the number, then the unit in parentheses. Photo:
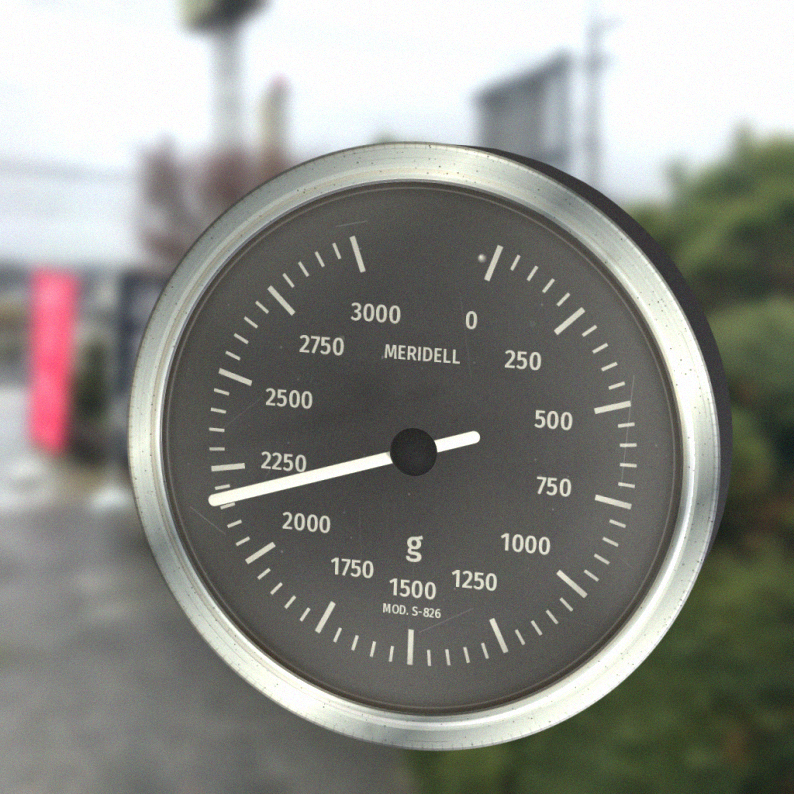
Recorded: 2175 (g)
